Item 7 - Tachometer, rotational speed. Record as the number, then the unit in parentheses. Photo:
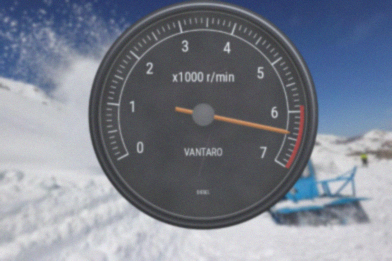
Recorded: 6400 (rpm)
